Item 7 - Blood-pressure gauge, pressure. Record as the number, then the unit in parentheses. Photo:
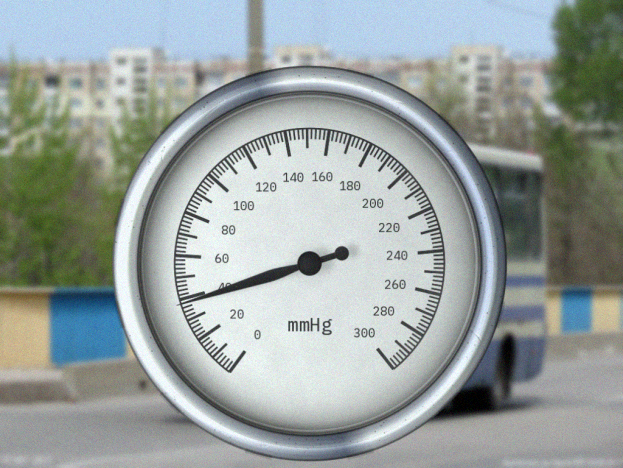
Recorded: 38 (mmHg)
